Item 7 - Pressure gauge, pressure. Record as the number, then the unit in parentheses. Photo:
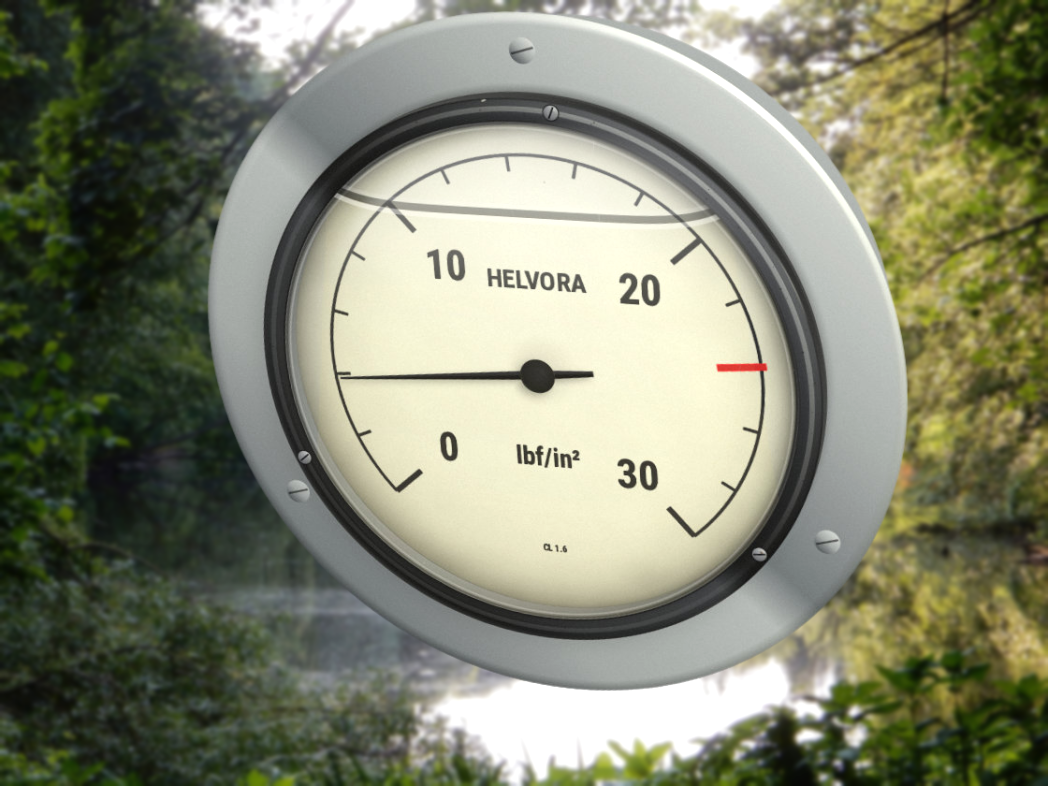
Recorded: 4 (psi)
